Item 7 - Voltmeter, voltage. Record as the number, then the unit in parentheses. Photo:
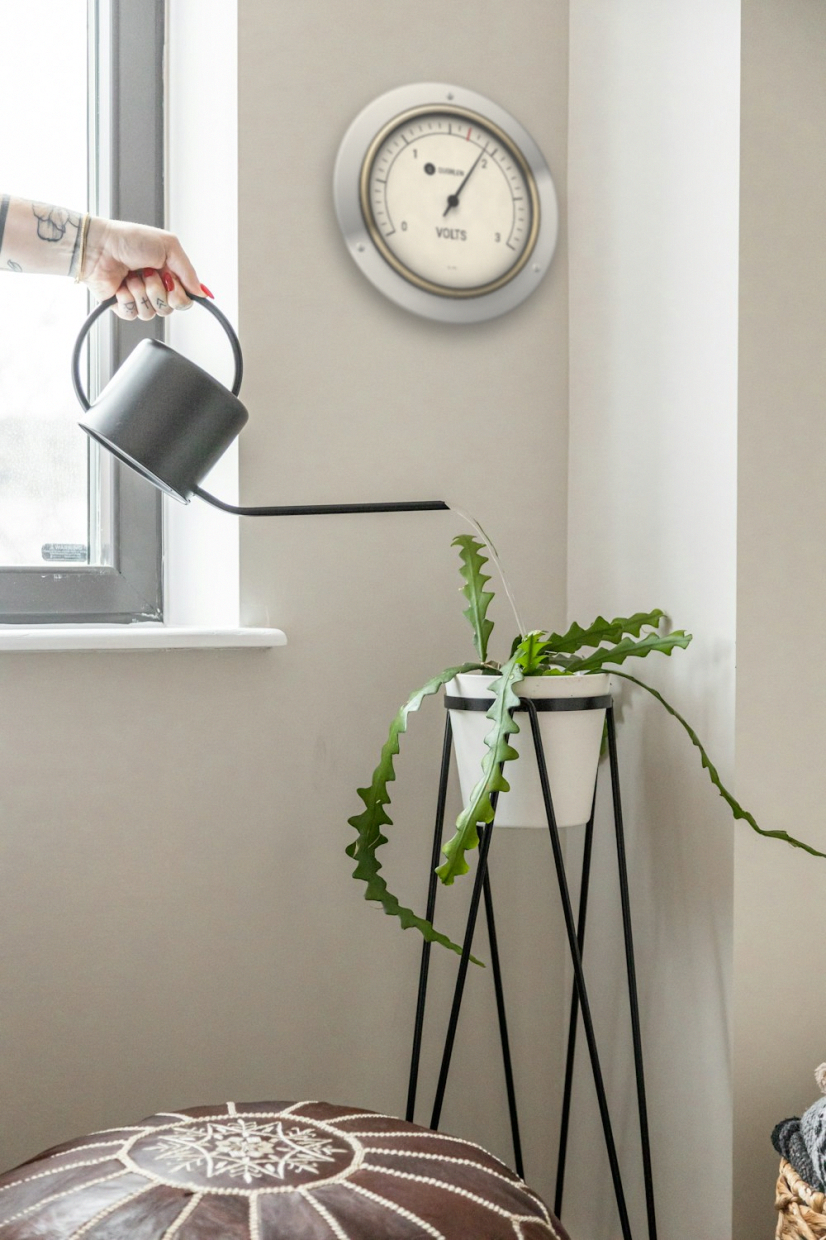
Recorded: 1.9 (V)
